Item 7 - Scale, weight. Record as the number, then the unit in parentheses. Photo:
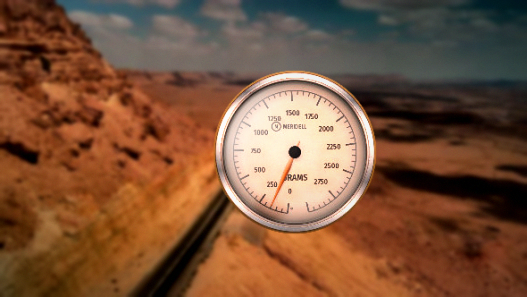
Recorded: 150 (g)
